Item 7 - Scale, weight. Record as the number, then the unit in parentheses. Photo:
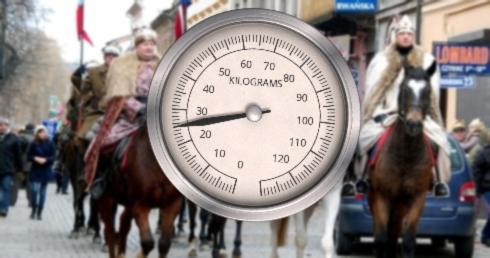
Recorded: 25 (kg)
